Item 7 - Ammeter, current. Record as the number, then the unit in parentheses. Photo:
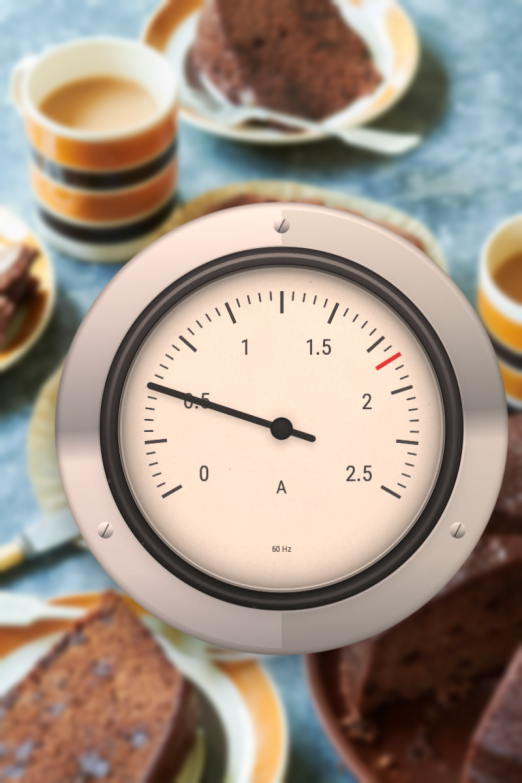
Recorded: 0.5 (A)
